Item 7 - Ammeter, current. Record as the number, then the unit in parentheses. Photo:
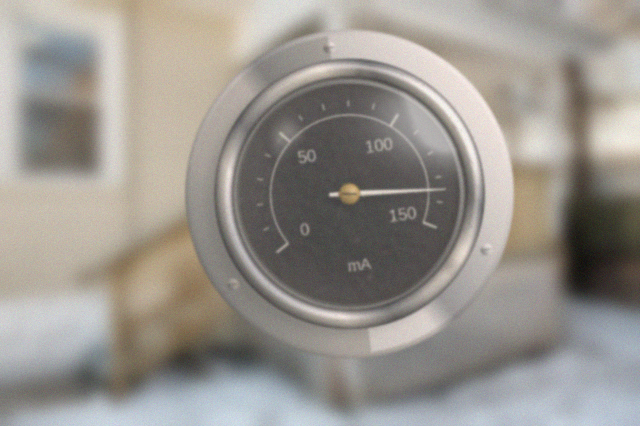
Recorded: 135 (mA)
